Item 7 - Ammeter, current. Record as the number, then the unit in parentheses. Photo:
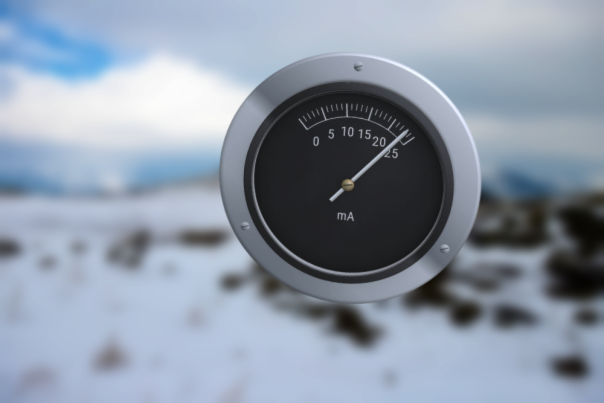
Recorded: 23 (mA)
